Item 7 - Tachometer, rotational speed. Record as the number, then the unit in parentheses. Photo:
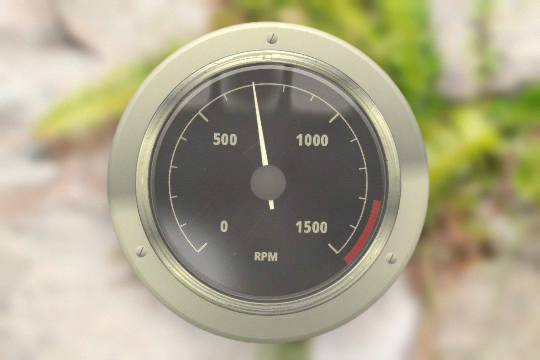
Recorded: 700 (rpm)
